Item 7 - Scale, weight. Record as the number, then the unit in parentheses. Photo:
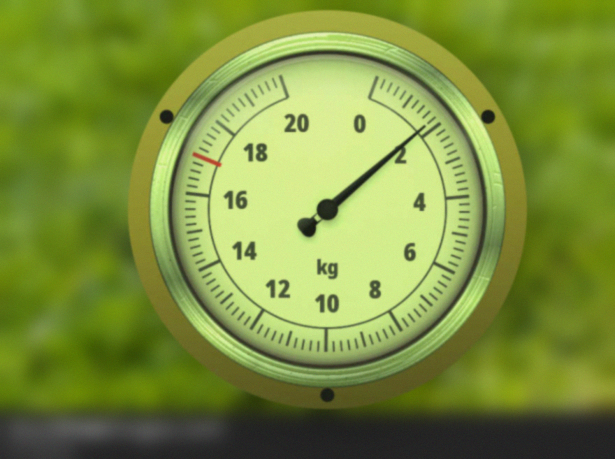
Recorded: 1.8 (kg)
